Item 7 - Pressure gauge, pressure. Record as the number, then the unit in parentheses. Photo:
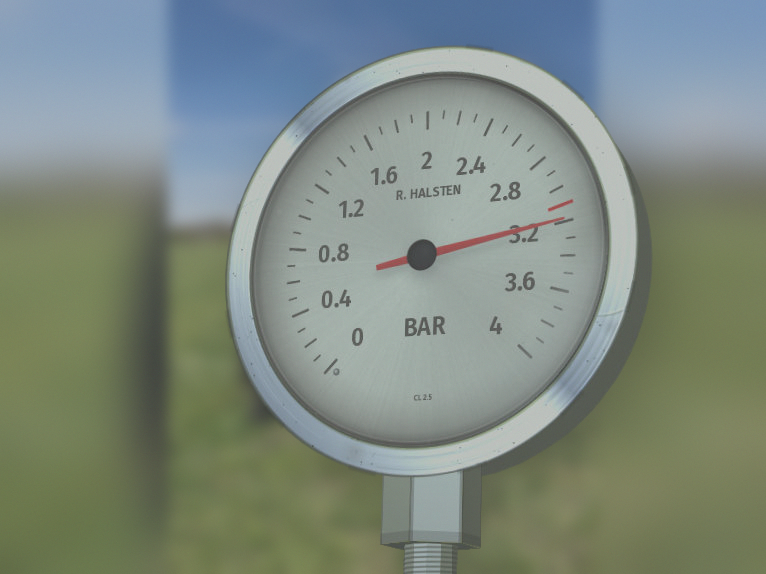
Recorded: 3.2 (bar)
